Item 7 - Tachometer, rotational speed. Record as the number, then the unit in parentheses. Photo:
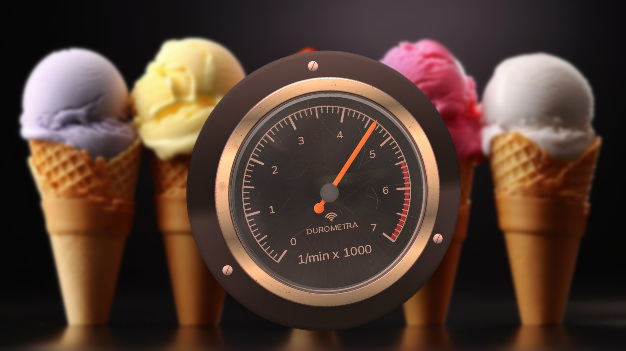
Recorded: 4600 (rpm)
